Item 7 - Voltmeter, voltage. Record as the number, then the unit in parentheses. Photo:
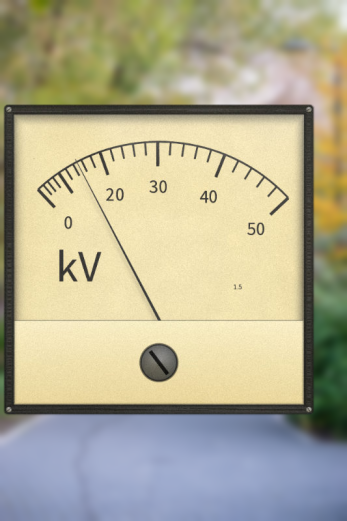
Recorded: 15 (kV)
